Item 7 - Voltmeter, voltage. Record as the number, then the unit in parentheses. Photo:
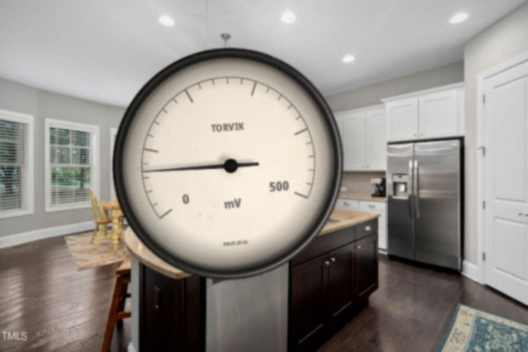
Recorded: 70 (mV)
